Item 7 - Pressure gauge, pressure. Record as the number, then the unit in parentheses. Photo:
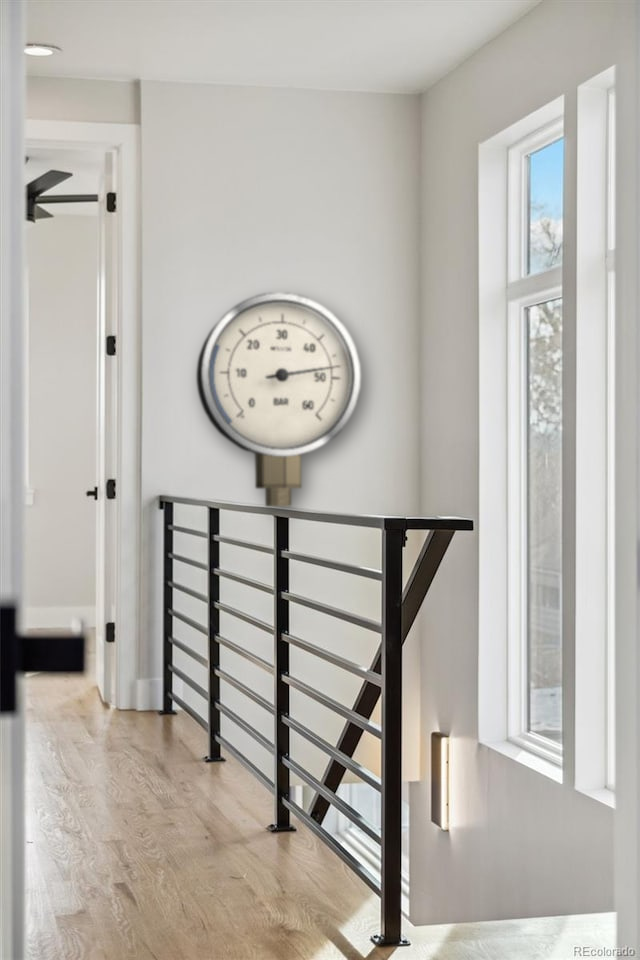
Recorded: 47.5 (bar)
